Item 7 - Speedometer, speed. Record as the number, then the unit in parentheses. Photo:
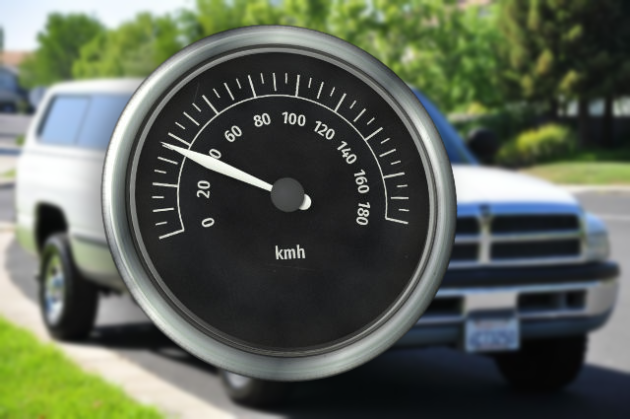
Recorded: 35 (km/h)
